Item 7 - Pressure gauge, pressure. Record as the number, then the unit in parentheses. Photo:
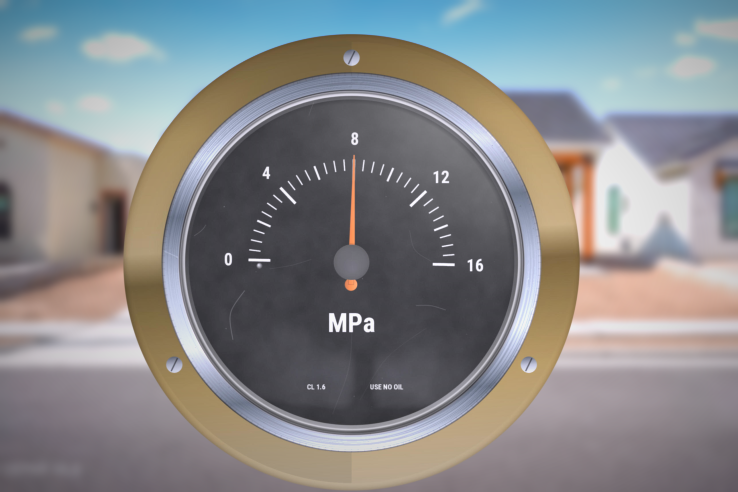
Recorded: 8 (MPa)
